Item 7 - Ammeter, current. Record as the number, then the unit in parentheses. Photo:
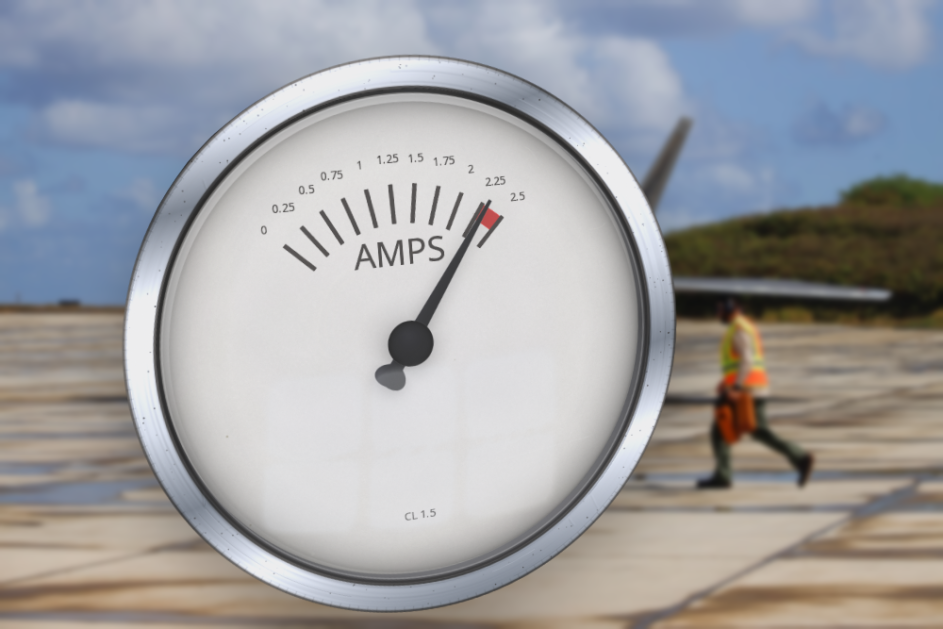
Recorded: 2.25 (A)
